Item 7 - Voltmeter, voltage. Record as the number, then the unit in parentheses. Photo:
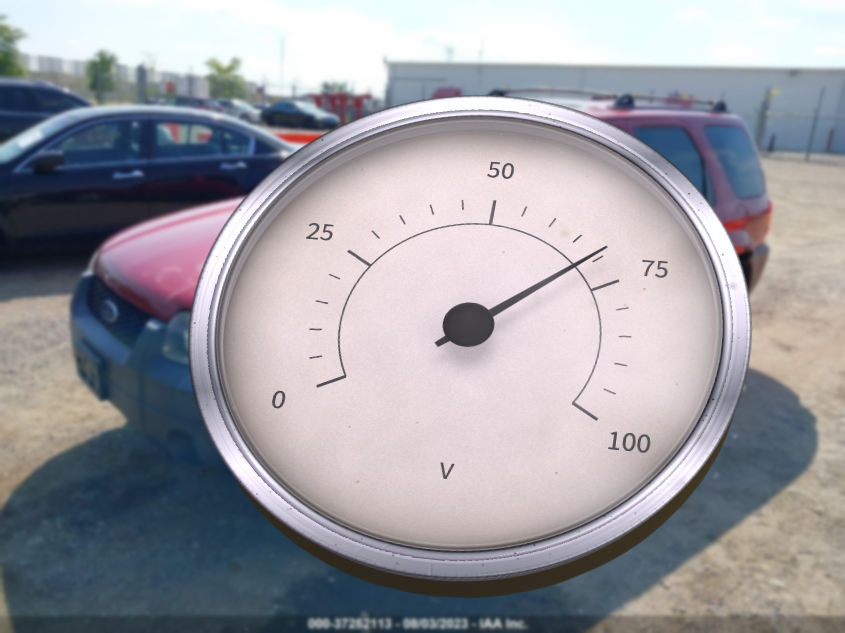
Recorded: 70 (V)
